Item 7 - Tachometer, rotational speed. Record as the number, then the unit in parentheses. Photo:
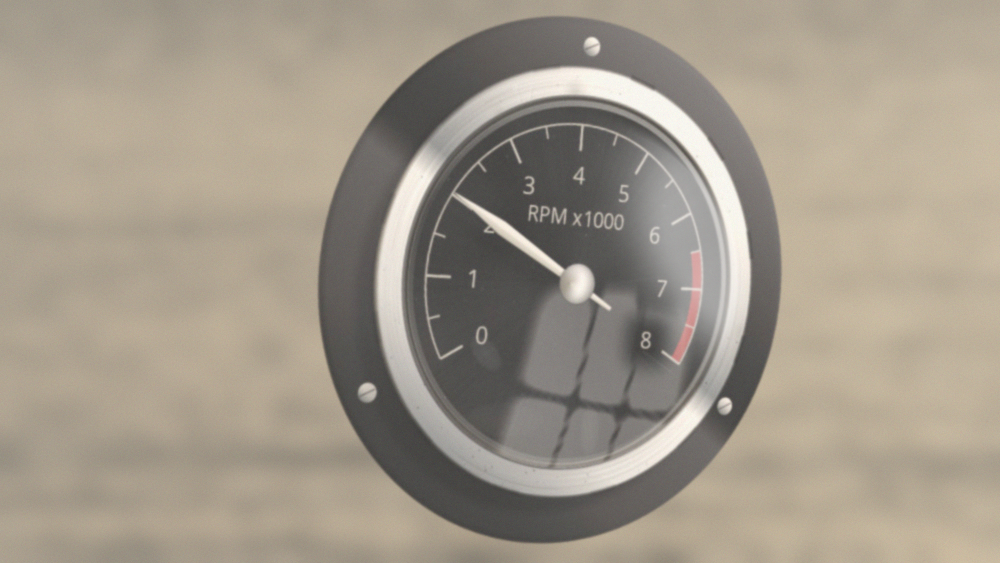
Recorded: 2000 (rpm)
